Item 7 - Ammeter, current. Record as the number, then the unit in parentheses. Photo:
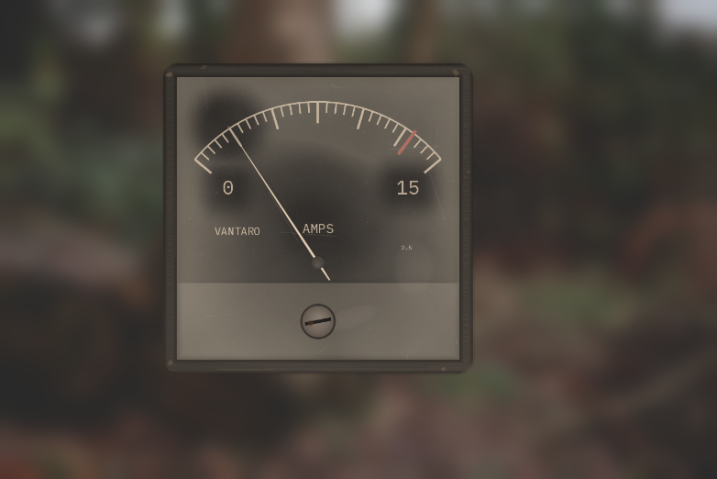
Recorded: 2.5 (A)
